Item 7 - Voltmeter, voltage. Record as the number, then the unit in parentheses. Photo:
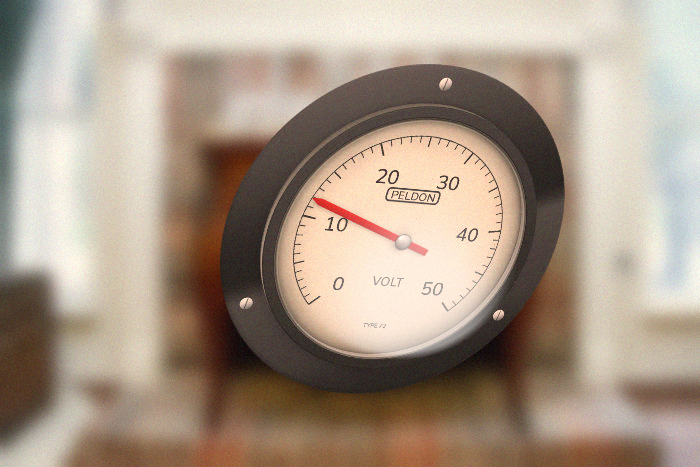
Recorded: 12 (V)
